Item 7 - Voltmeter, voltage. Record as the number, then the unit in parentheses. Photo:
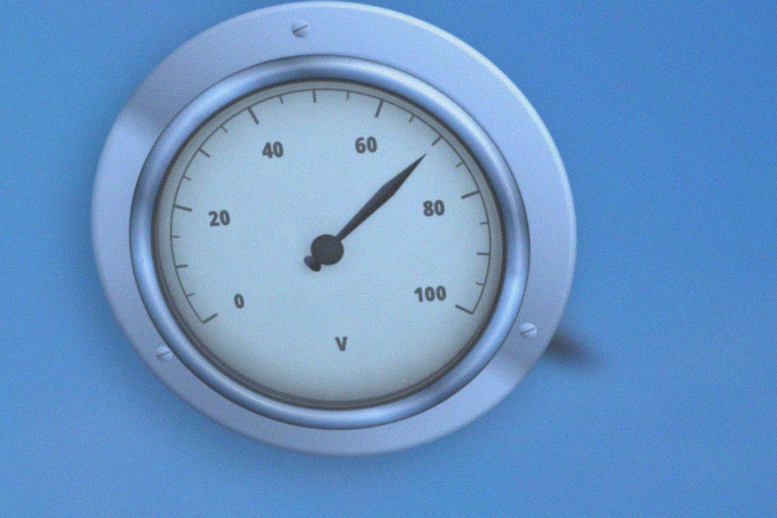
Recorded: 70 (V)
